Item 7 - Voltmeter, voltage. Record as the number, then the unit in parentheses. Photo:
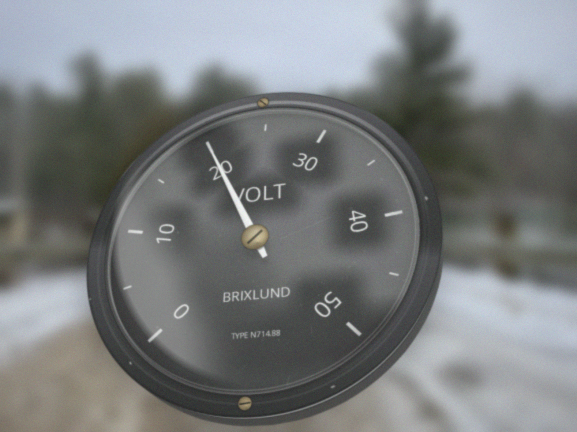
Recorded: 20 (V)
